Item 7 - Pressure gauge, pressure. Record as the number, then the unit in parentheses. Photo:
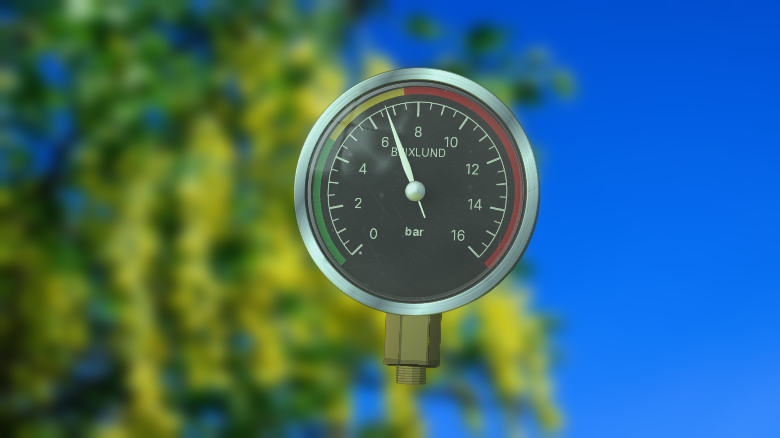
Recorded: 6.75 (bar)
